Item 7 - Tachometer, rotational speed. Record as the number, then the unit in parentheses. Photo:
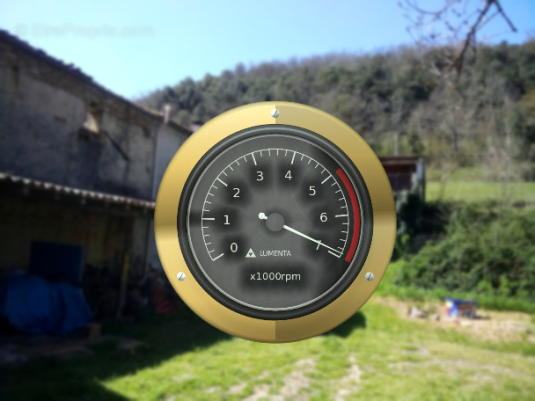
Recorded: 6900 (rpm)
